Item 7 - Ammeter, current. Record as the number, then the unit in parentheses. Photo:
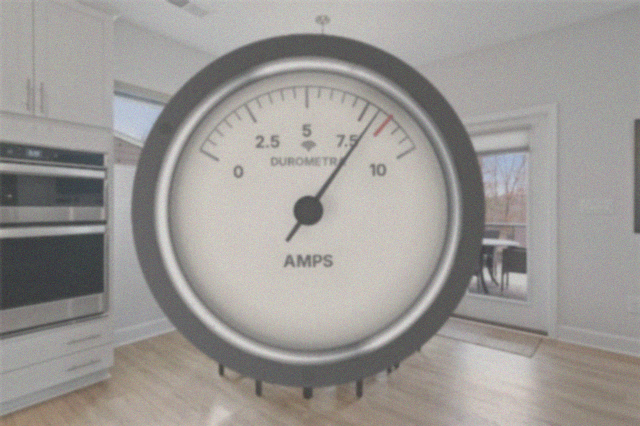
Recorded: 8 (A)
